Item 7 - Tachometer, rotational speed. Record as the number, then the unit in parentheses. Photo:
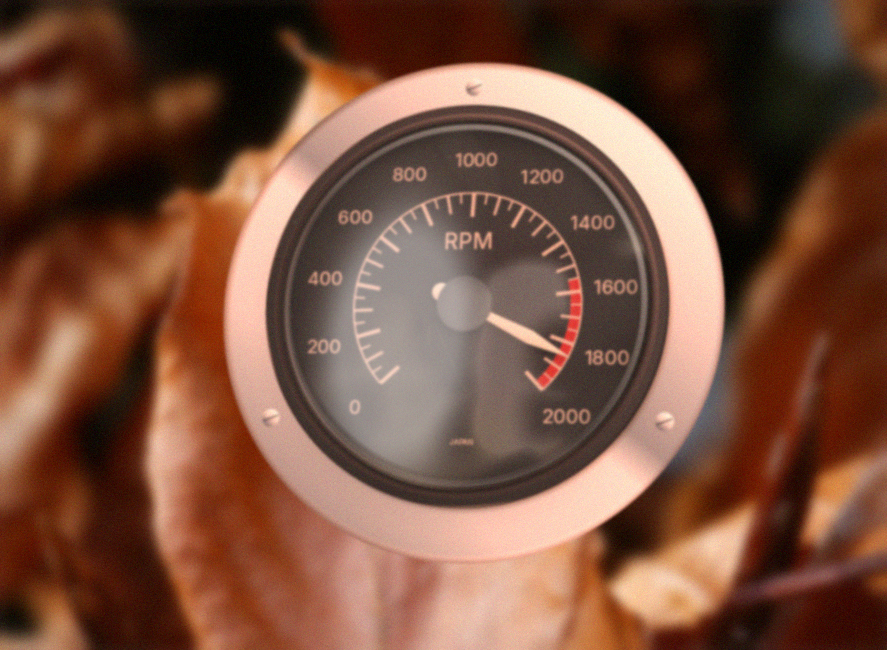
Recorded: 1850 (rpm)
